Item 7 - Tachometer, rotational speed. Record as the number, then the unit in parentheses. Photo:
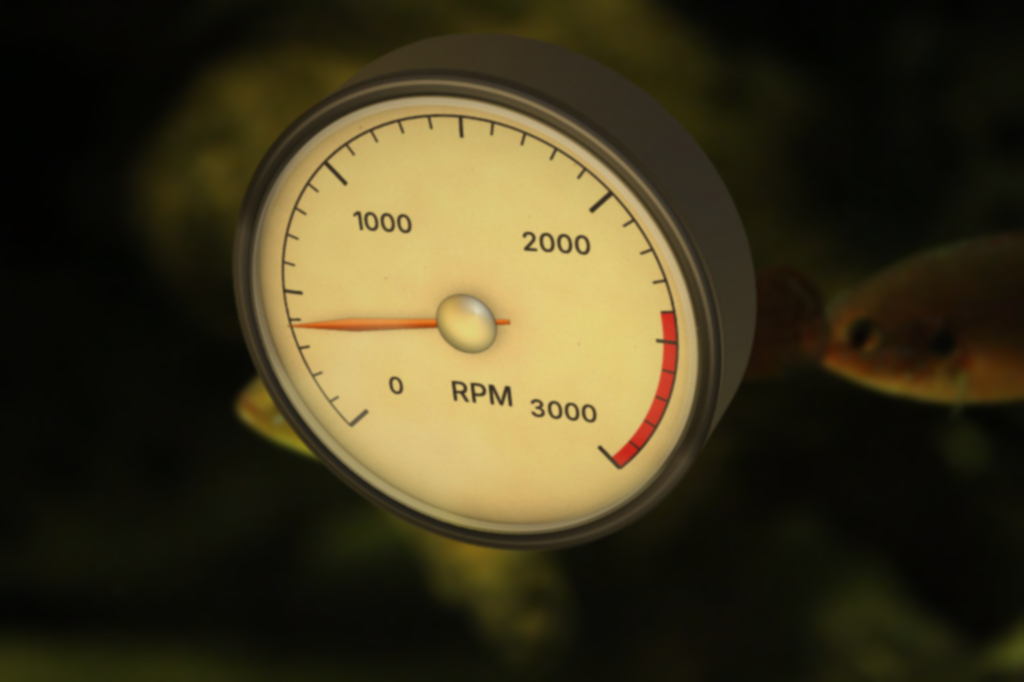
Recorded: 400 (rpm)
